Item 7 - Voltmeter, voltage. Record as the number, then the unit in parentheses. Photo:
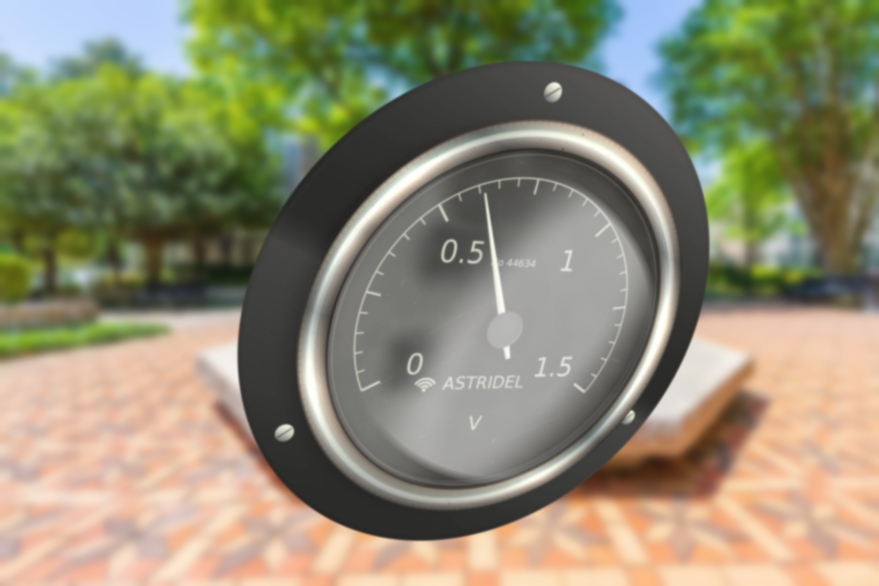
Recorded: 0.6 (V)
